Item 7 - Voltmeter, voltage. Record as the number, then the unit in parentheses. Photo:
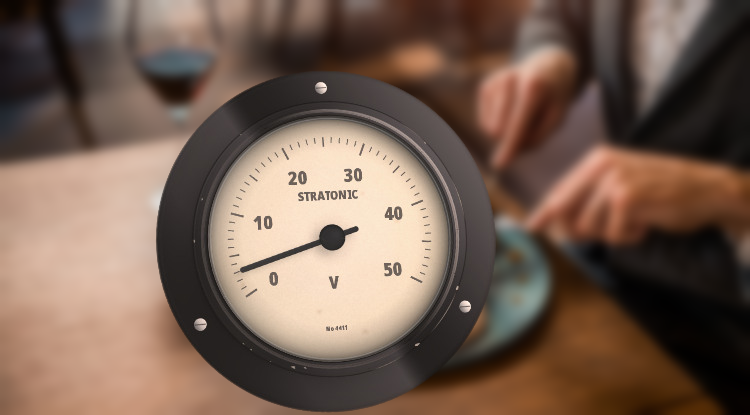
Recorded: 3 (V)
